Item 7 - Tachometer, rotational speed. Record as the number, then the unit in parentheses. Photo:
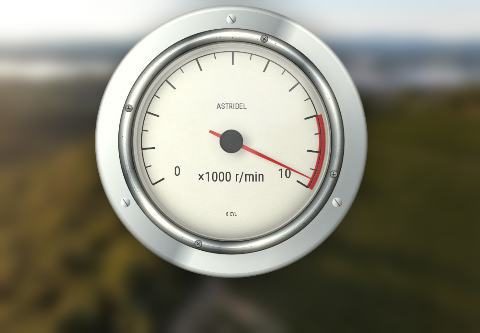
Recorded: 9750 (rpm)
